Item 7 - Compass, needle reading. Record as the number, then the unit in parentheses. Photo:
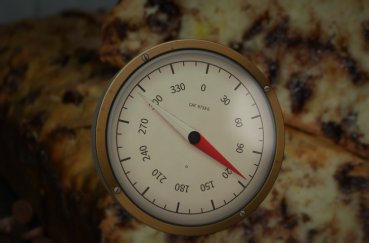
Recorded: 115 (°)
